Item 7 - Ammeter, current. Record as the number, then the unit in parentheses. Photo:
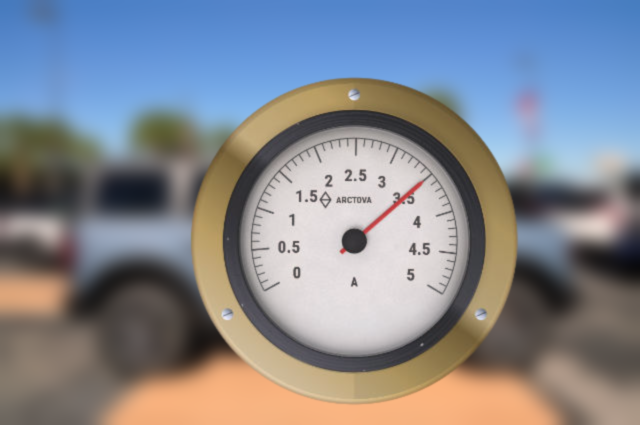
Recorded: 3.5 (A)
